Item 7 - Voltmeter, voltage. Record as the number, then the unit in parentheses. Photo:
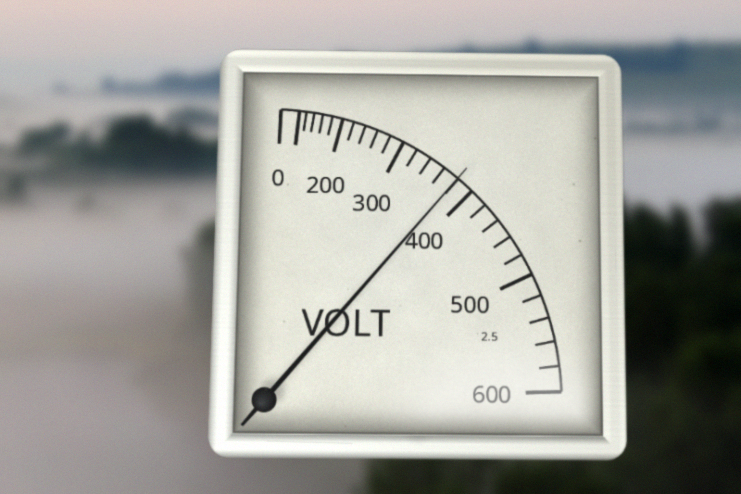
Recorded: 380 (V)
